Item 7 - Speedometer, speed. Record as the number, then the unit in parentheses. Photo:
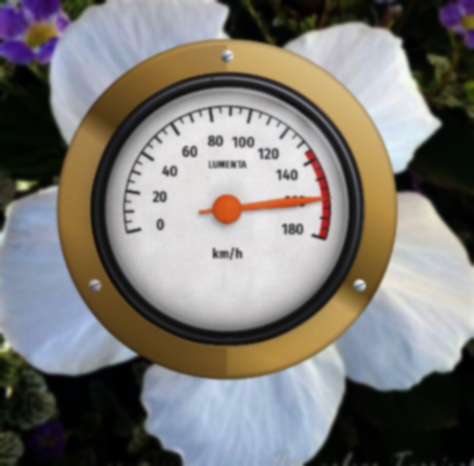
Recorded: 160 (km/h)
